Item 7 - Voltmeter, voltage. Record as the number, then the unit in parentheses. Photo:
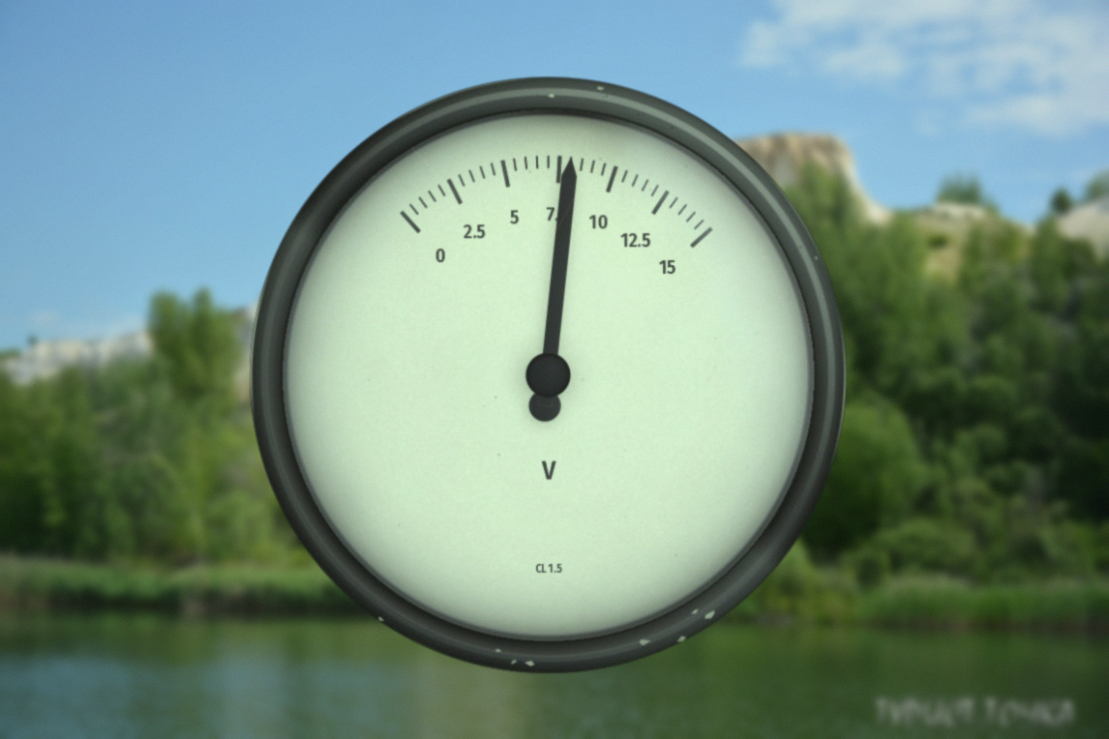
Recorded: 8 (V)
